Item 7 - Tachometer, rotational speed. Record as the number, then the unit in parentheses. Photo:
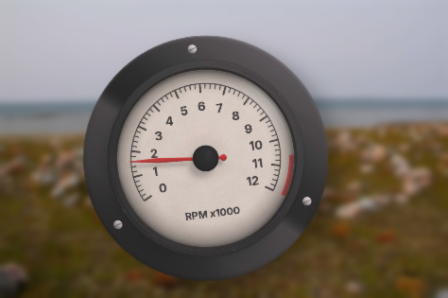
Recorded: 1600 (rpm)
